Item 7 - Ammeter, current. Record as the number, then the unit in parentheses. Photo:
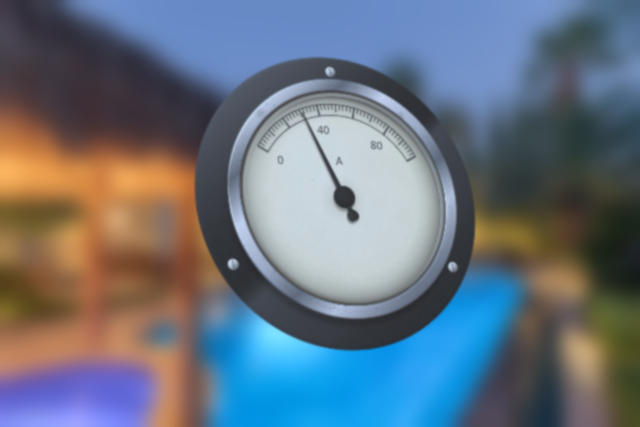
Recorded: 30 (A)
